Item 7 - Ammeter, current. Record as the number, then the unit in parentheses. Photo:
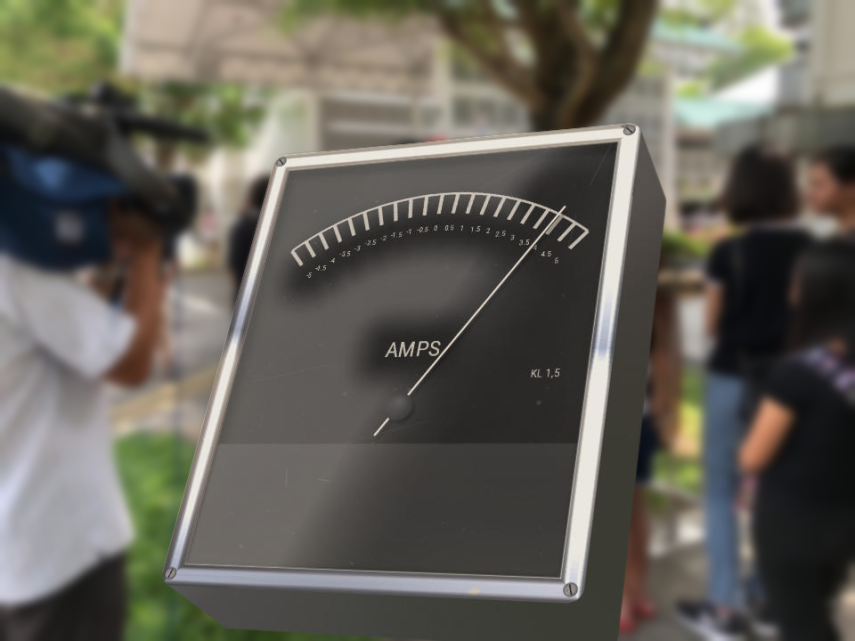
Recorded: 4 (A)
